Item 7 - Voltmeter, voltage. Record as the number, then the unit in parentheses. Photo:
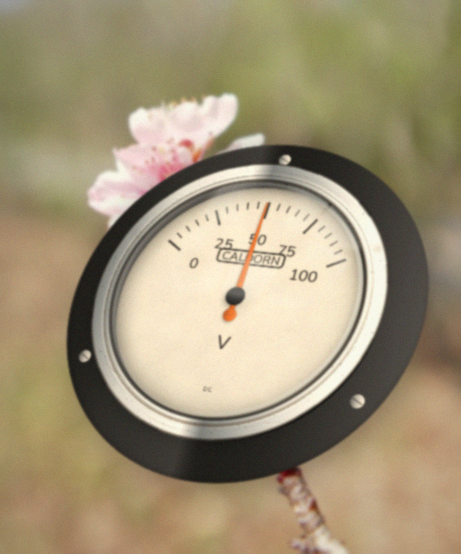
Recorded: 50 (V)
